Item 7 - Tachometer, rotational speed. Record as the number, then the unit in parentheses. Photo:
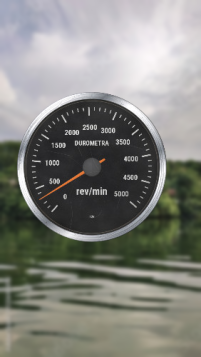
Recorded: 300 (rpm)
